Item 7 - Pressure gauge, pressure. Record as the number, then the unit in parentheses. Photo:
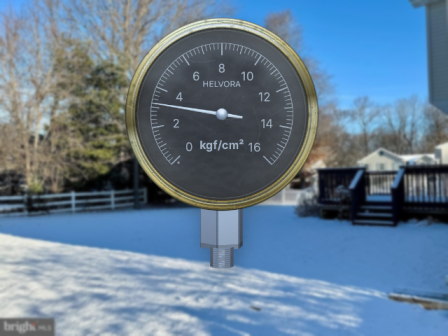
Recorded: 3.2 (kg/cm²)
